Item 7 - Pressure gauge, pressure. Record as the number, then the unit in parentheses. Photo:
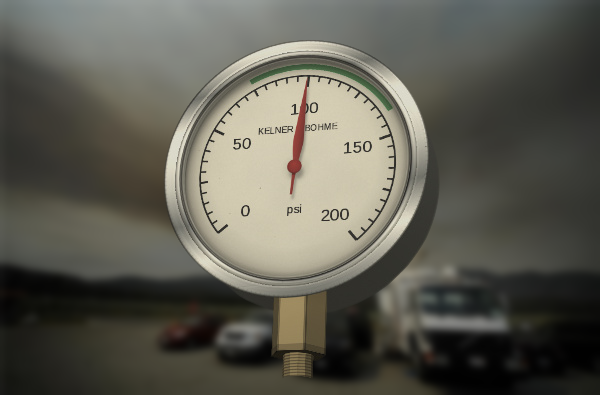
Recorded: 100 (psi)
